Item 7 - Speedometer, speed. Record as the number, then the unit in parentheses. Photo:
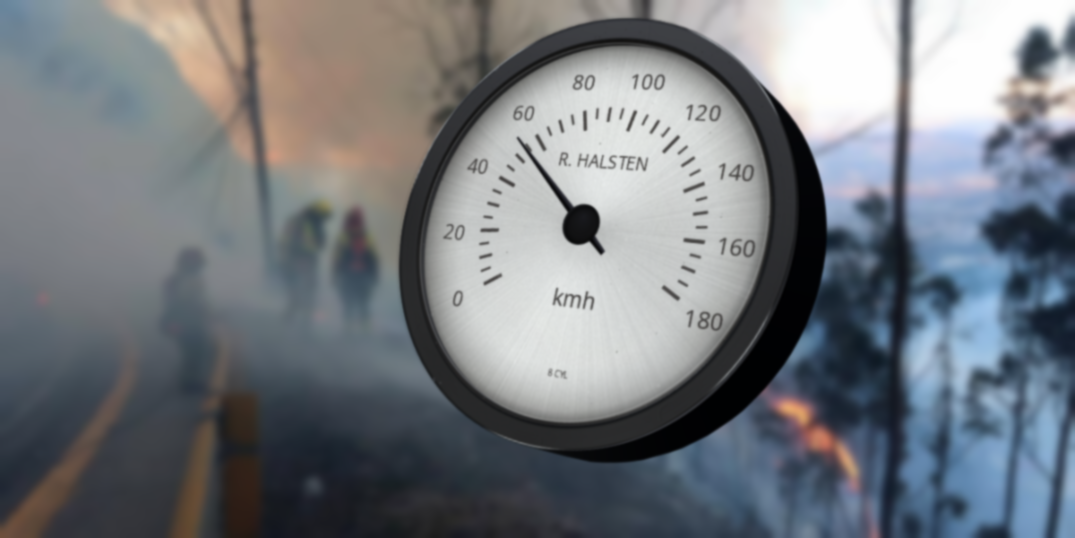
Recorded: 55 (km/h)
